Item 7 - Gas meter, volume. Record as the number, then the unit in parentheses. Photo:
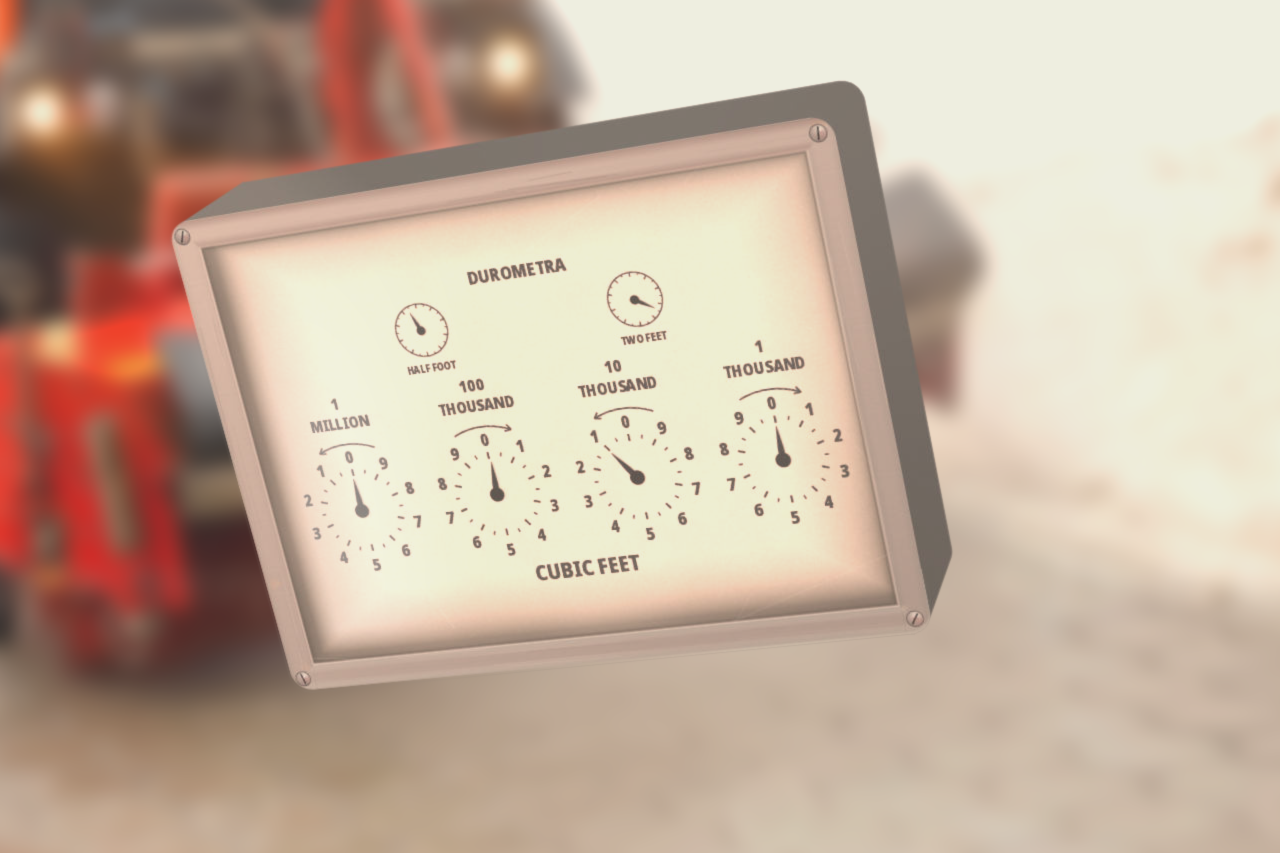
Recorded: 1000 (ft³)
